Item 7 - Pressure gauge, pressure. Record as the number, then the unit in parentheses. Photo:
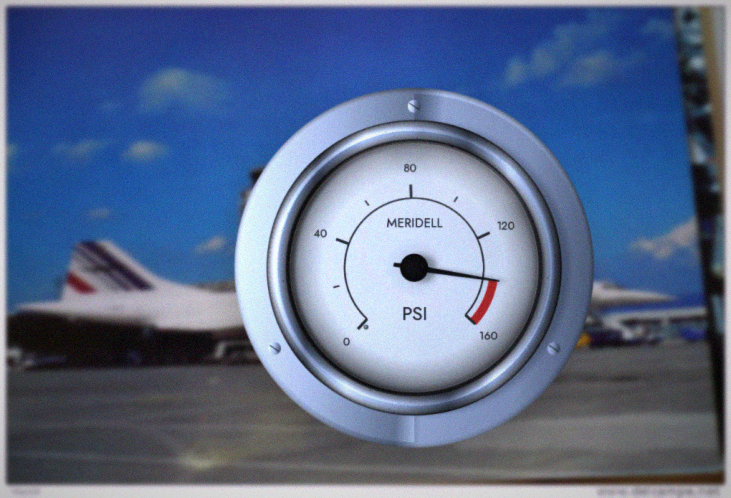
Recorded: 140 (psi)
